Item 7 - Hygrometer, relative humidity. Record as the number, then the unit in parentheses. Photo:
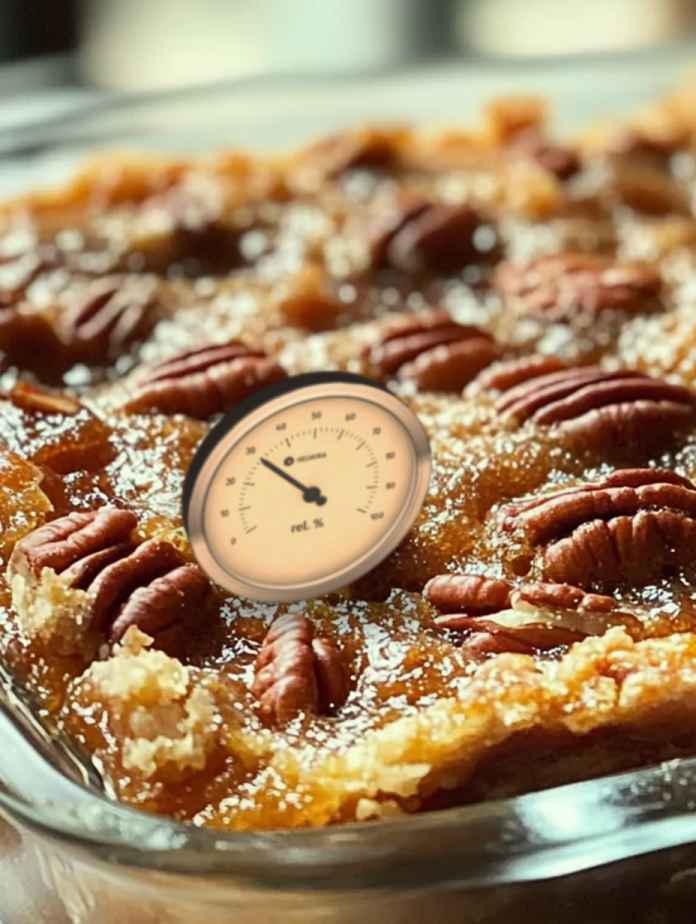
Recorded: 30 (%)
